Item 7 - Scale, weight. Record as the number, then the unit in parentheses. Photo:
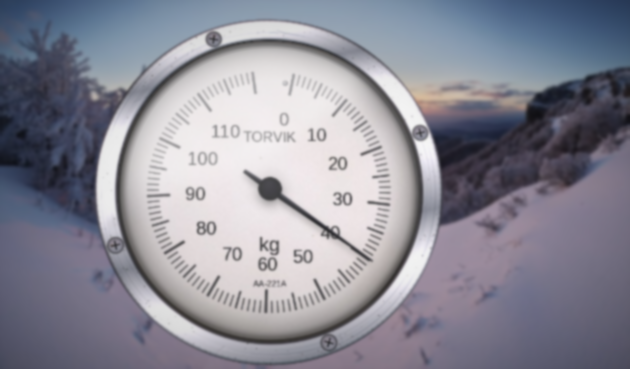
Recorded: 40 (kg)
